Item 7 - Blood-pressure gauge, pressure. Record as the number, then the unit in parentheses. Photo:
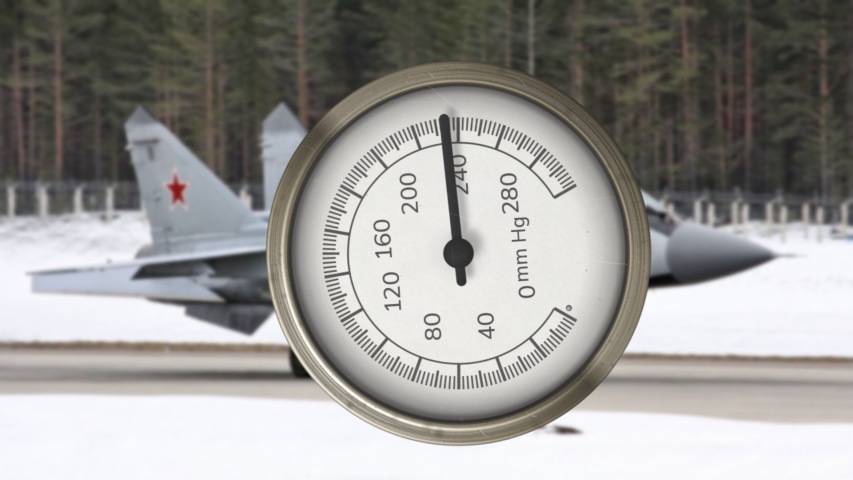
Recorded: 234 (mmHg)
